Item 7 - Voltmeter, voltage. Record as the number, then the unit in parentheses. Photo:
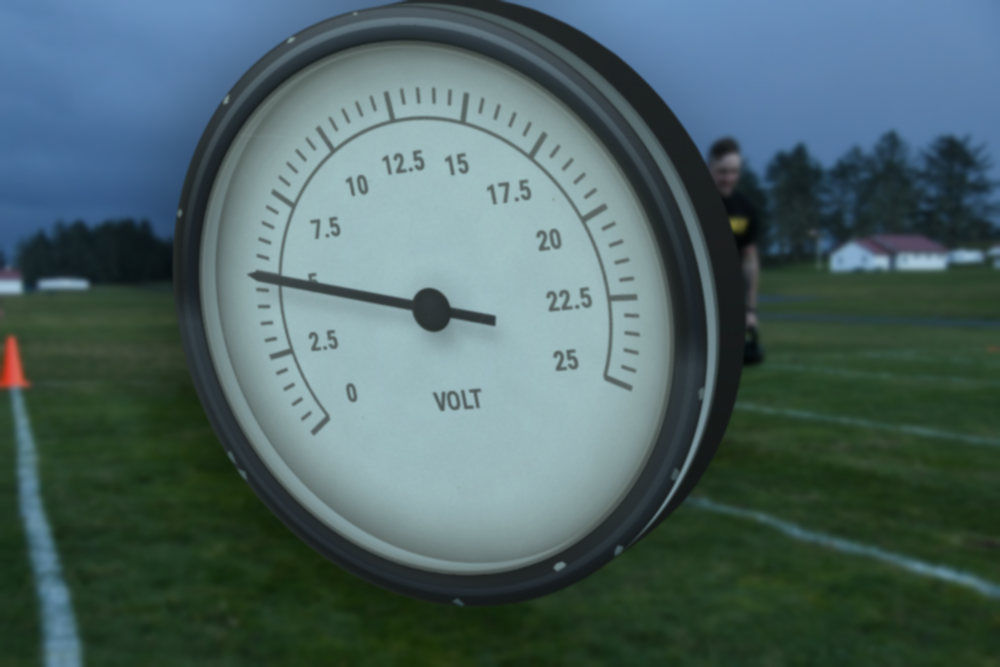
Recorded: 5 (V)
